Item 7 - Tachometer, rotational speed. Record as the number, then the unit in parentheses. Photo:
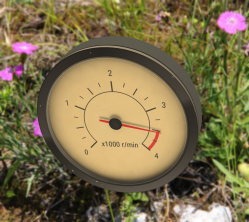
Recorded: 3500 (rpm)
